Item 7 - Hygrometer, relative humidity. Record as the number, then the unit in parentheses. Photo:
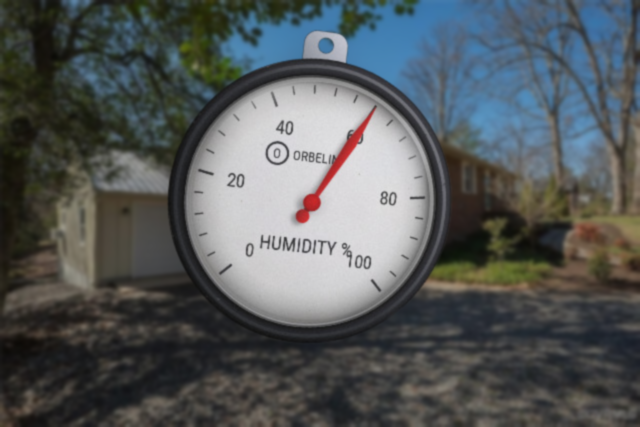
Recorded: 60 (%)
